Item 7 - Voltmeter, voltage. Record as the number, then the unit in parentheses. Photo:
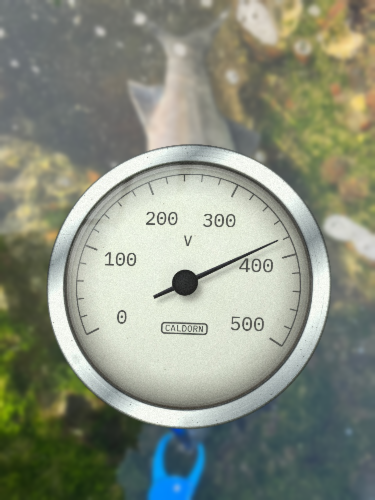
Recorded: 380 (V)
